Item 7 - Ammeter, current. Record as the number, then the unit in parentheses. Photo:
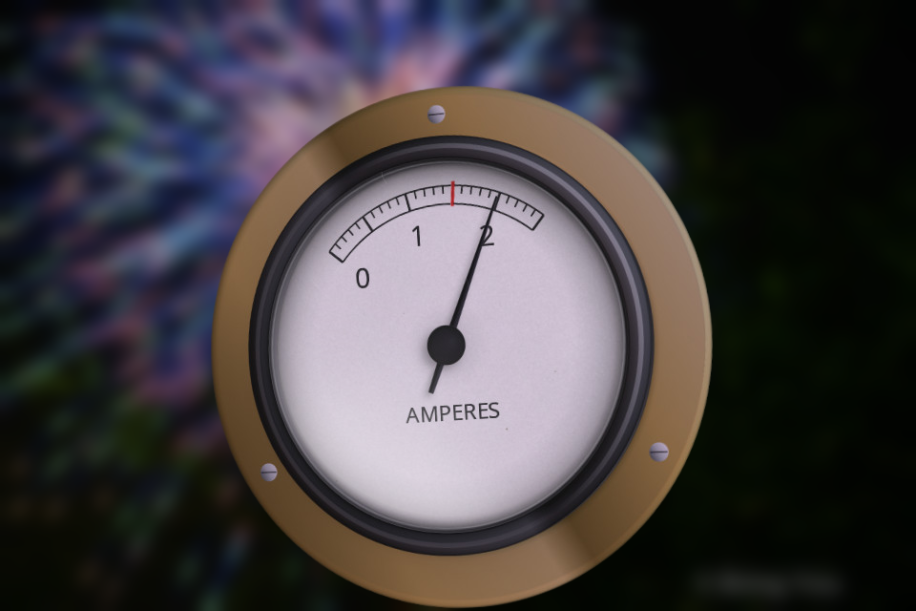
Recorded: 2 (A)
